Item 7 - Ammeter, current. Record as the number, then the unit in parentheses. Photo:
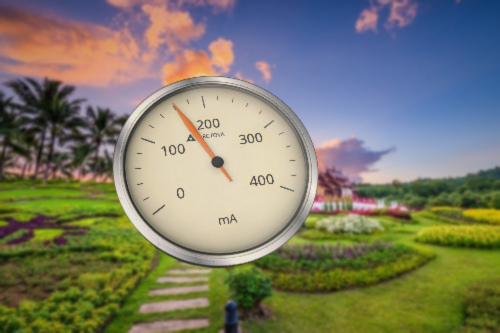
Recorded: 160 (mA)
